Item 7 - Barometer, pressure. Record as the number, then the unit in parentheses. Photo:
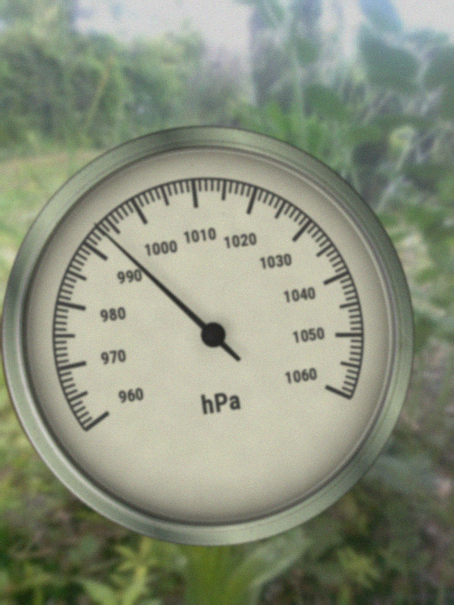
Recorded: 993 (hPa)
